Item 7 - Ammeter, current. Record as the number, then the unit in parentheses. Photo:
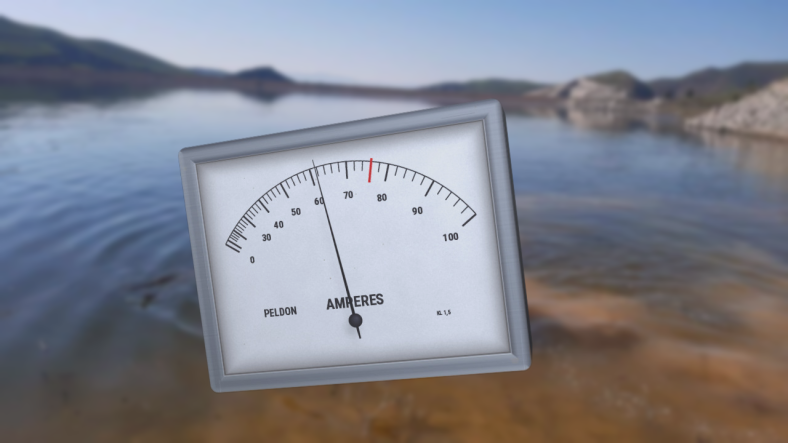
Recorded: 62 (A)
